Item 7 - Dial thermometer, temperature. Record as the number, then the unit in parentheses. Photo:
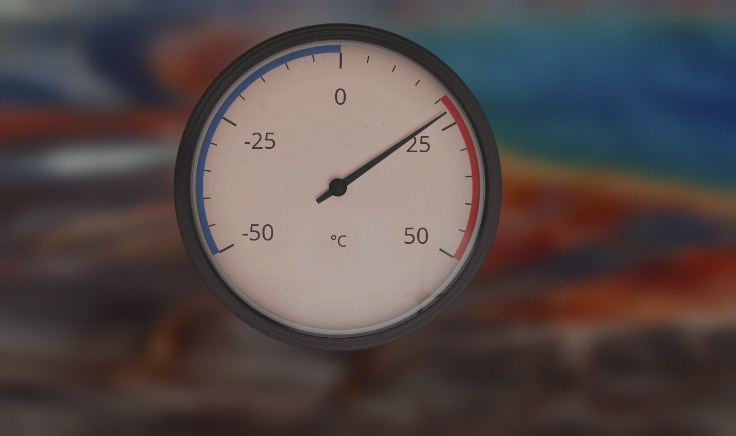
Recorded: 22.5 (°C)
